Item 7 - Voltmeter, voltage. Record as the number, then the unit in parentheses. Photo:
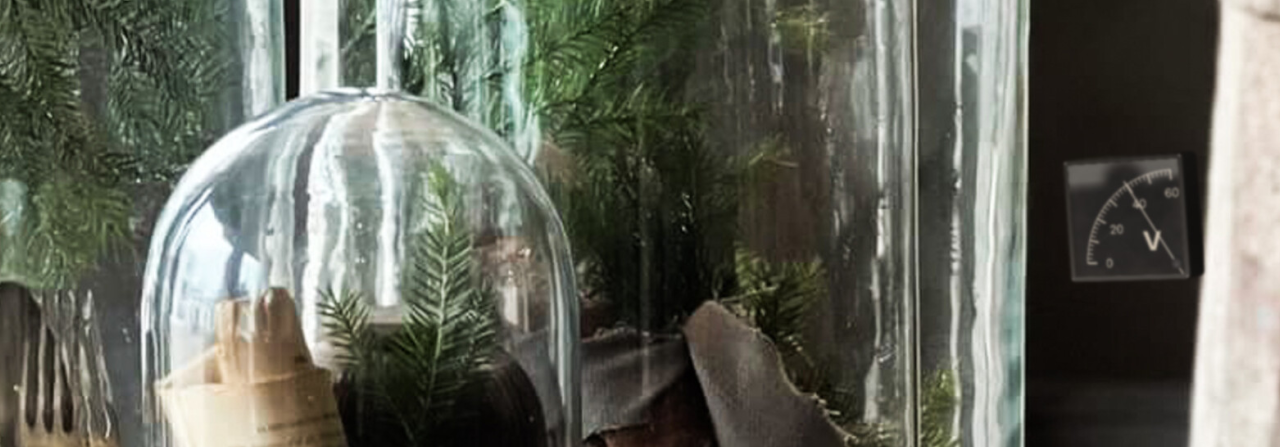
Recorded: 40 (V)
